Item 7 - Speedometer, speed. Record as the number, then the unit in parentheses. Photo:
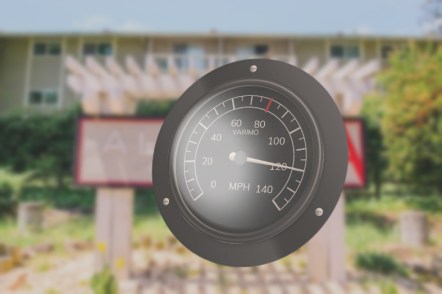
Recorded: 120 (mph)
